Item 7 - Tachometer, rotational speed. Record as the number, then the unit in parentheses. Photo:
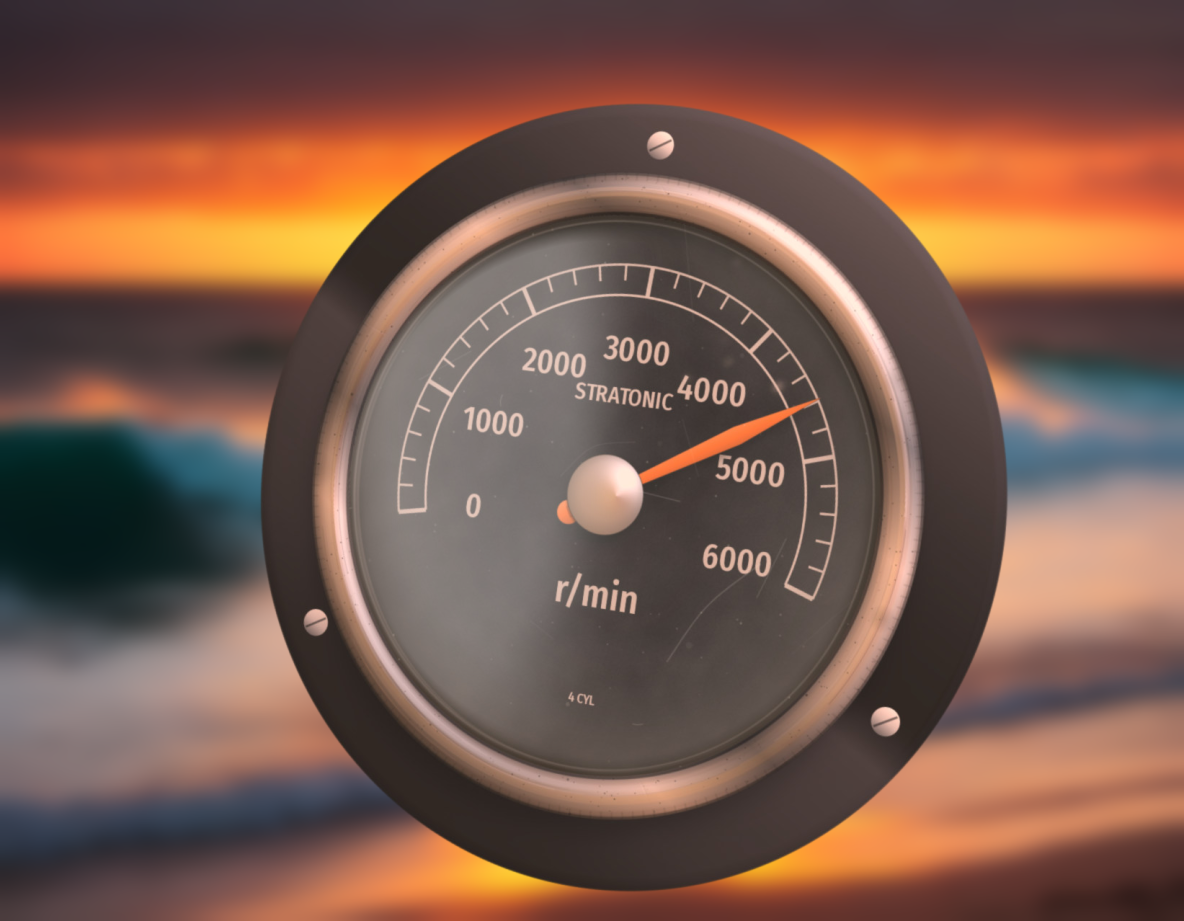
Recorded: 4600 (rpm)
